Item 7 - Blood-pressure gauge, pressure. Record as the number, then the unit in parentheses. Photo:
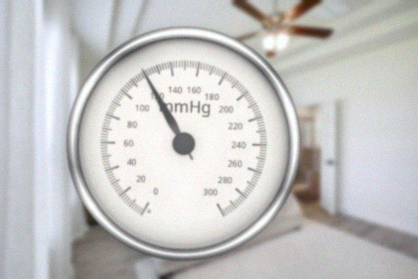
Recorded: 120 (mmHg)
